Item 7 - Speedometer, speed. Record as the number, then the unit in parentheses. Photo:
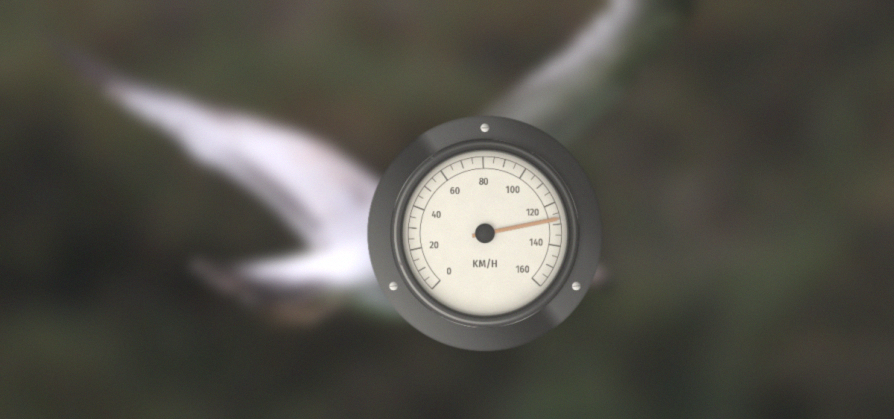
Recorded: 127.5 (km/h)
